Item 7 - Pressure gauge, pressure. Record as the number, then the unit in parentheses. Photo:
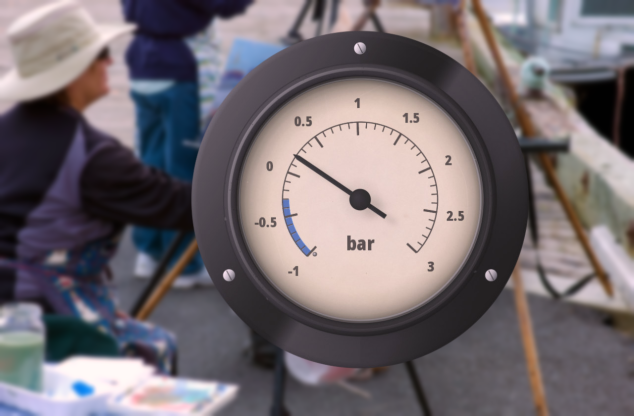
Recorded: 0.2 (bar)
